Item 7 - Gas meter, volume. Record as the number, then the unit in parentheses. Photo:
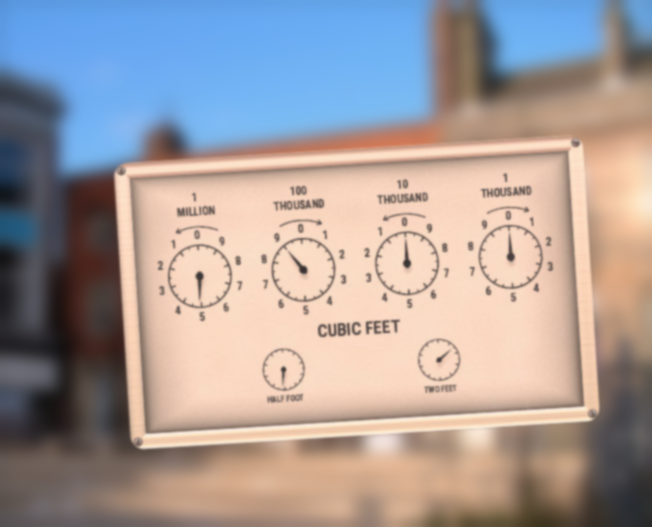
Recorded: 490000 (ft³)
